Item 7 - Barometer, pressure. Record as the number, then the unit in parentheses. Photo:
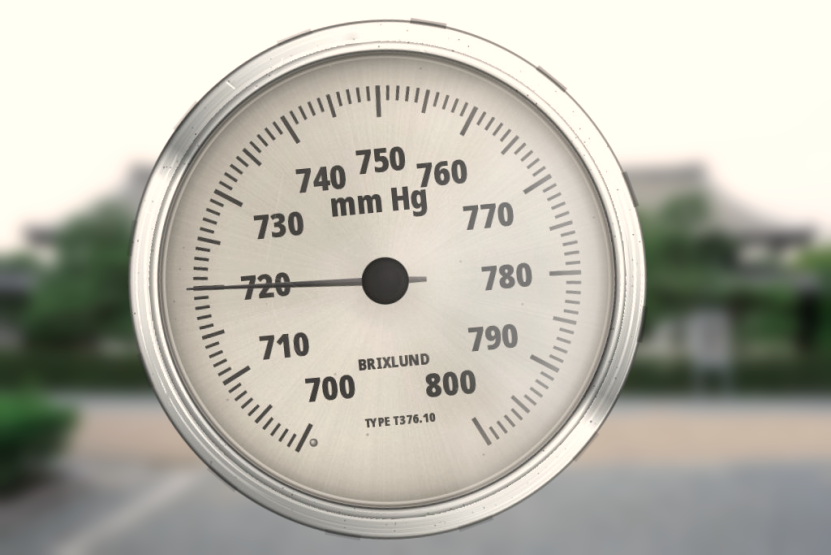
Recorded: 720 (mmHg)
